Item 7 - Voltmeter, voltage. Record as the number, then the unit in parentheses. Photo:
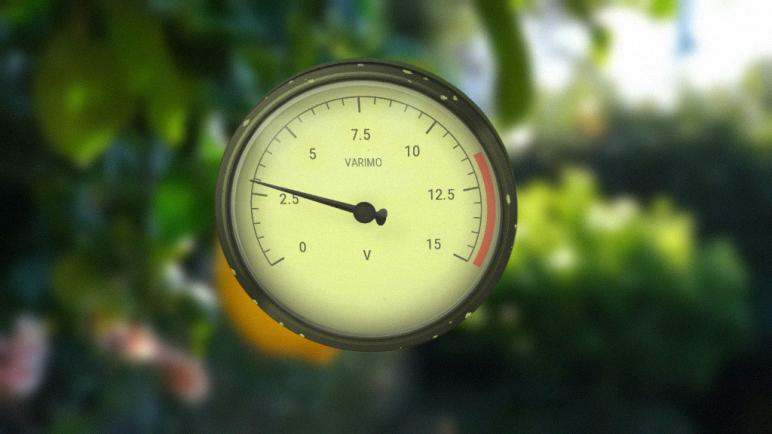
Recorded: 3 (V)
